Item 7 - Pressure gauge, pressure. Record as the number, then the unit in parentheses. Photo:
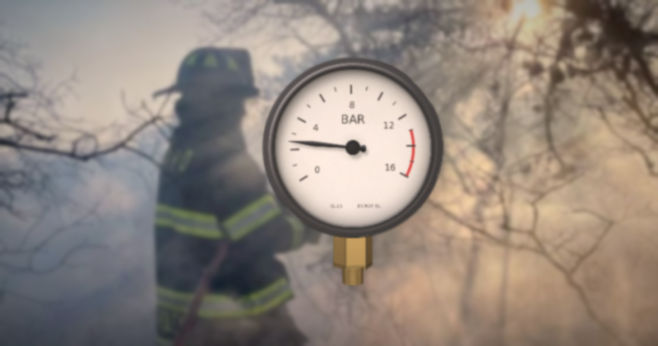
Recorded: 2.5 (bar)
